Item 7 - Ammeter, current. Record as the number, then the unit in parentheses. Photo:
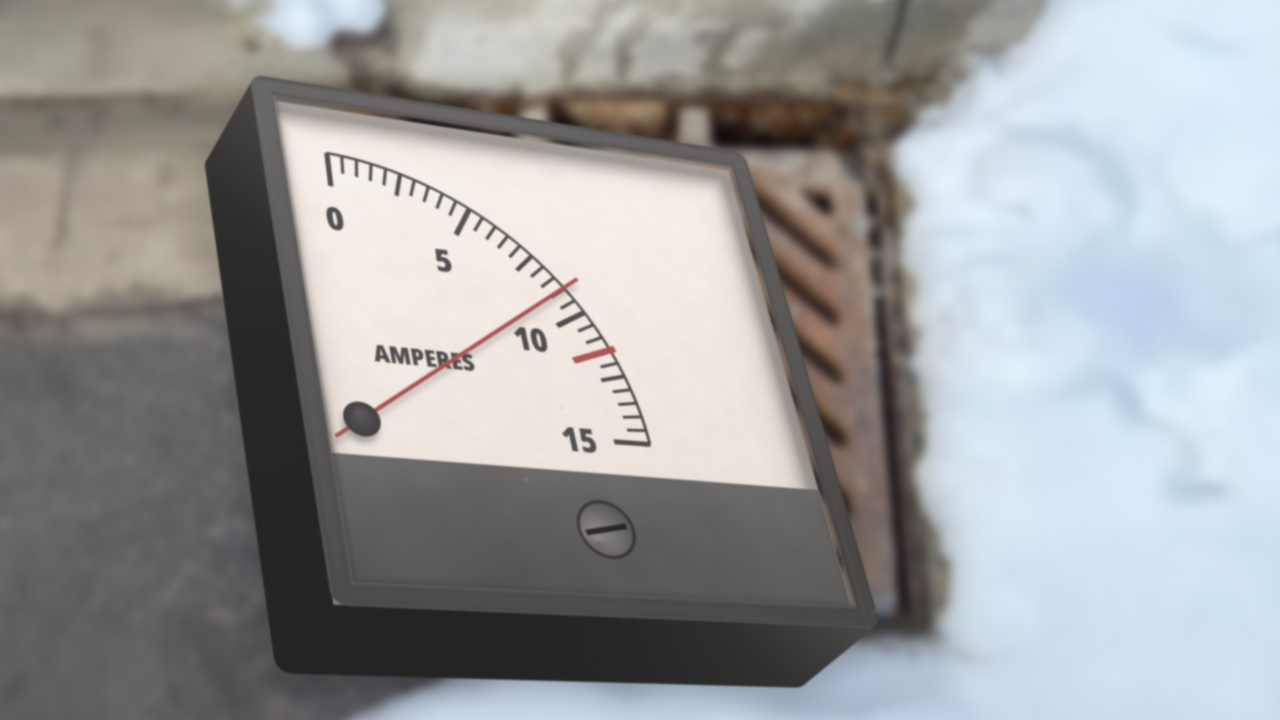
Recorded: 9 (A)
